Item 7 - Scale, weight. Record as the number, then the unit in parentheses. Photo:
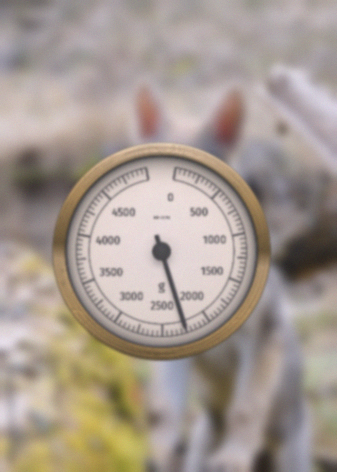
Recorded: 2250 (g)
